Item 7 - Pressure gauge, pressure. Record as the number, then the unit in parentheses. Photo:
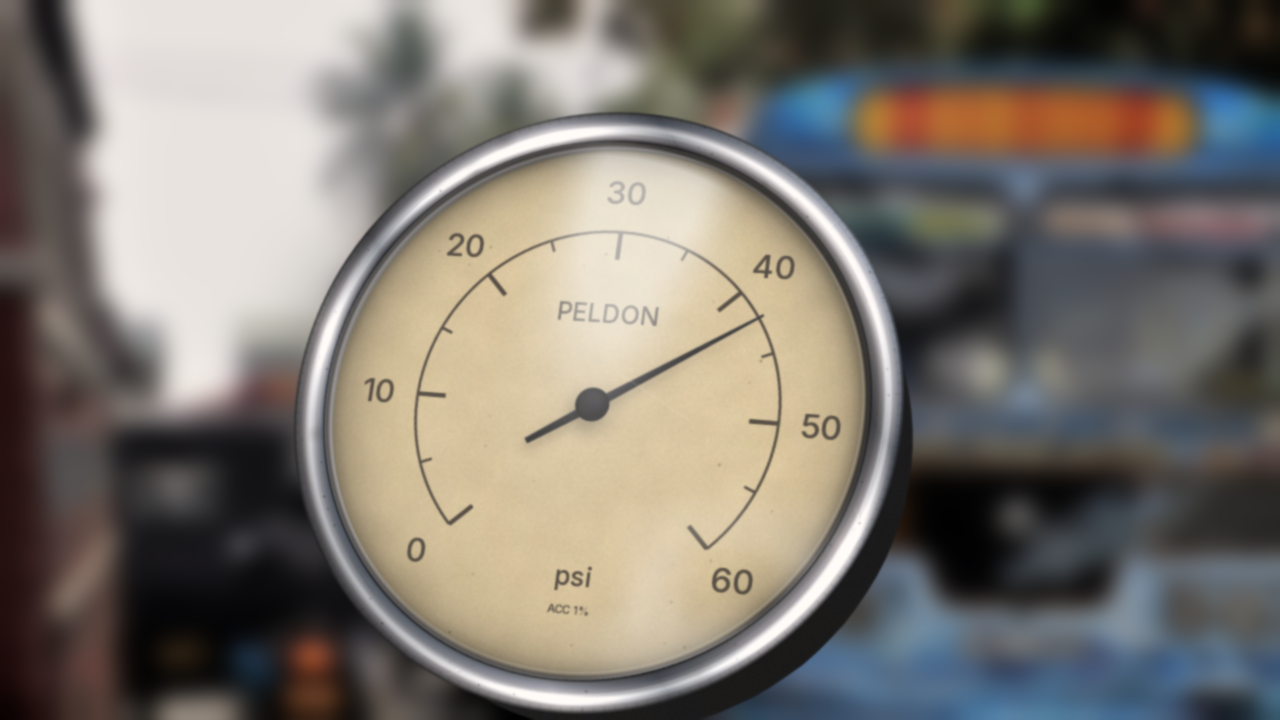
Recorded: 42.5 (psi)
